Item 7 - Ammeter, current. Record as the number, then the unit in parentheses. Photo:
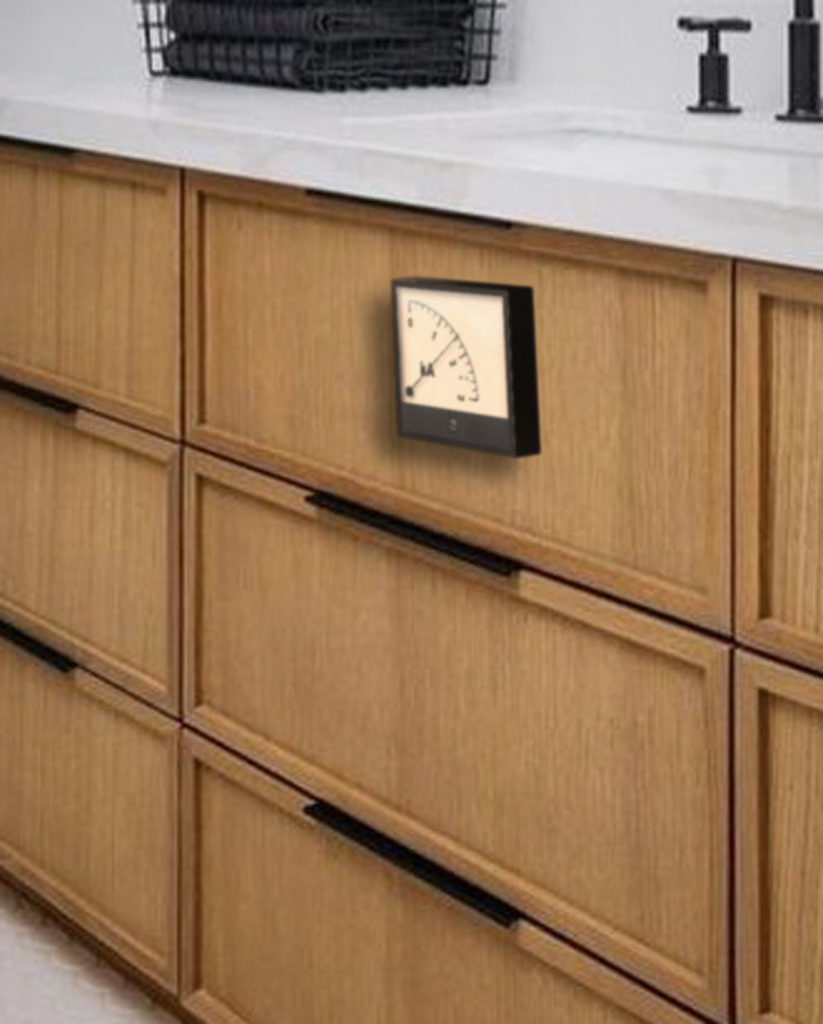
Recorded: 1.6 (kA)
